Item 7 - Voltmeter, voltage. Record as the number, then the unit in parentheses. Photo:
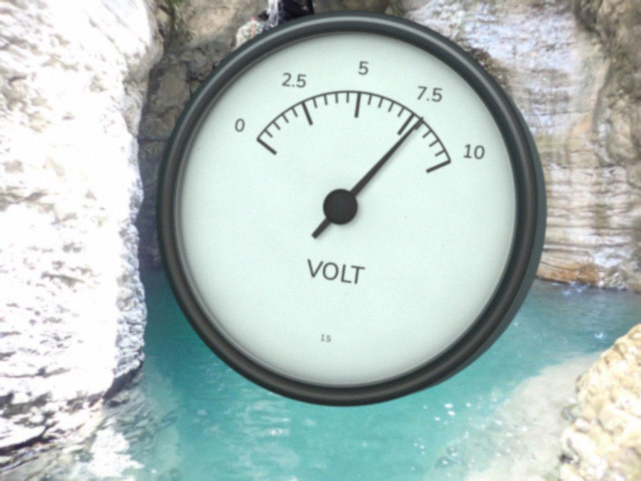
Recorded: 8 (V)
